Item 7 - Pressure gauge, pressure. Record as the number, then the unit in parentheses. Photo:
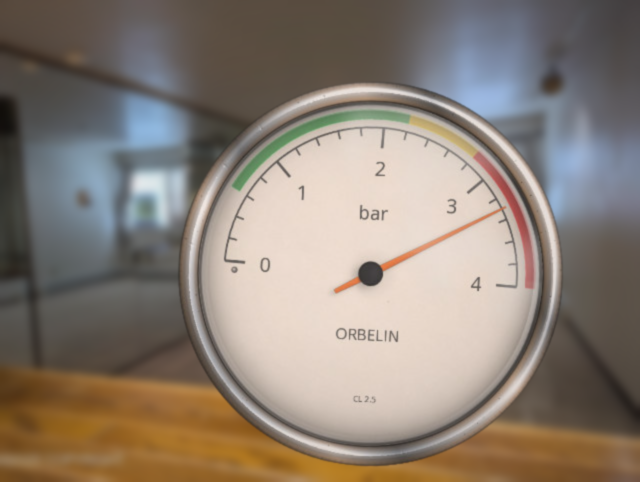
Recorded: 3.3 (bar)
